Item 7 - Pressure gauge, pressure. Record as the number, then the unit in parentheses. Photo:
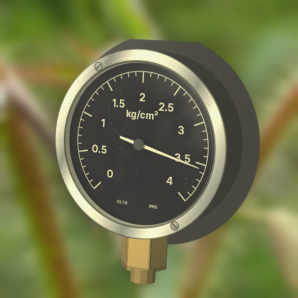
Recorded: 3.55 (kg/cm²)
